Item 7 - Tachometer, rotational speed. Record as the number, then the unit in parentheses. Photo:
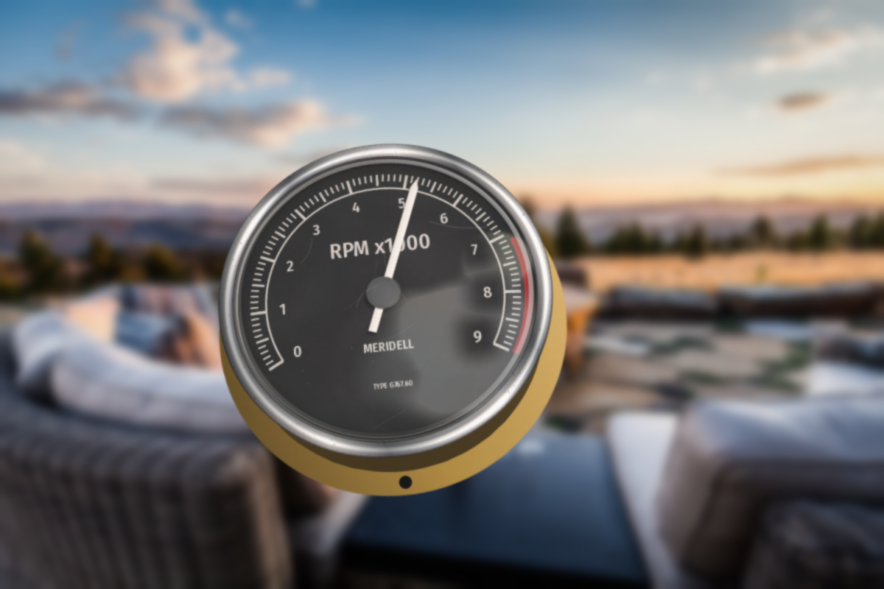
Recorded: 5200 (rpm)
